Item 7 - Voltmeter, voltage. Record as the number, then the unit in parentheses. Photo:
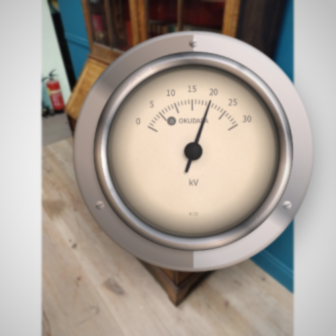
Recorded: 20 (kV)
